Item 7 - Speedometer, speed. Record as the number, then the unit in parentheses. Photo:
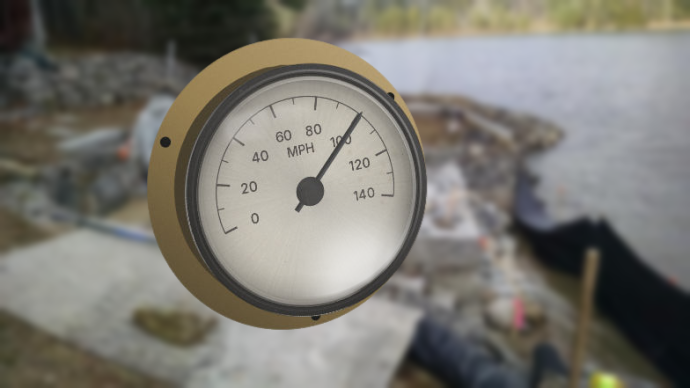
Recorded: 100 (mph)
